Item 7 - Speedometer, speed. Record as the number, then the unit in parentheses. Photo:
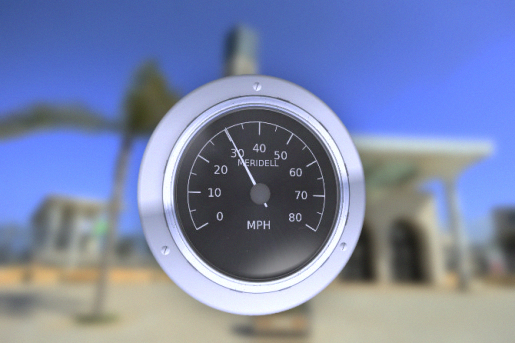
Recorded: 30 (mph)
